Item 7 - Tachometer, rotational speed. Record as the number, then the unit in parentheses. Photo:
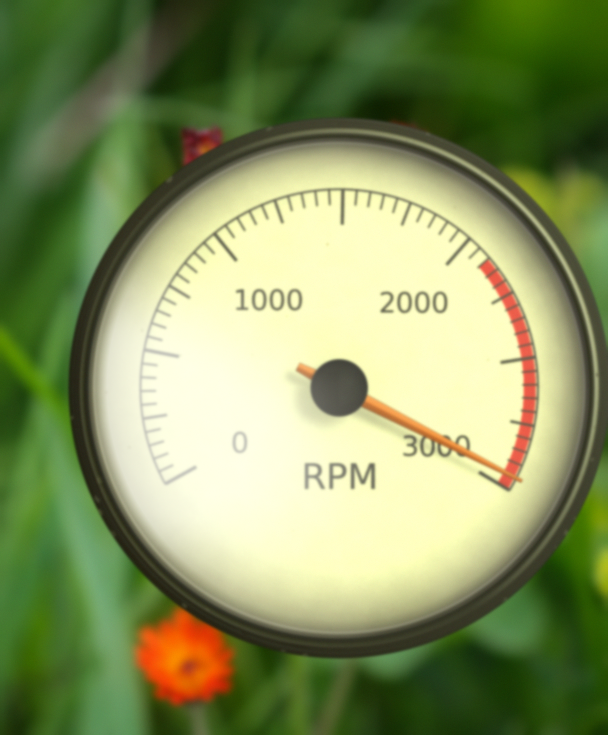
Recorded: 2950 (rpm)
